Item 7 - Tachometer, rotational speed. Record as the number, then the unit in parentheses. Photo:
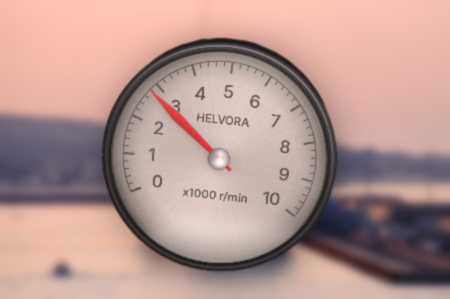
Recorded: 2800 (rpm)
